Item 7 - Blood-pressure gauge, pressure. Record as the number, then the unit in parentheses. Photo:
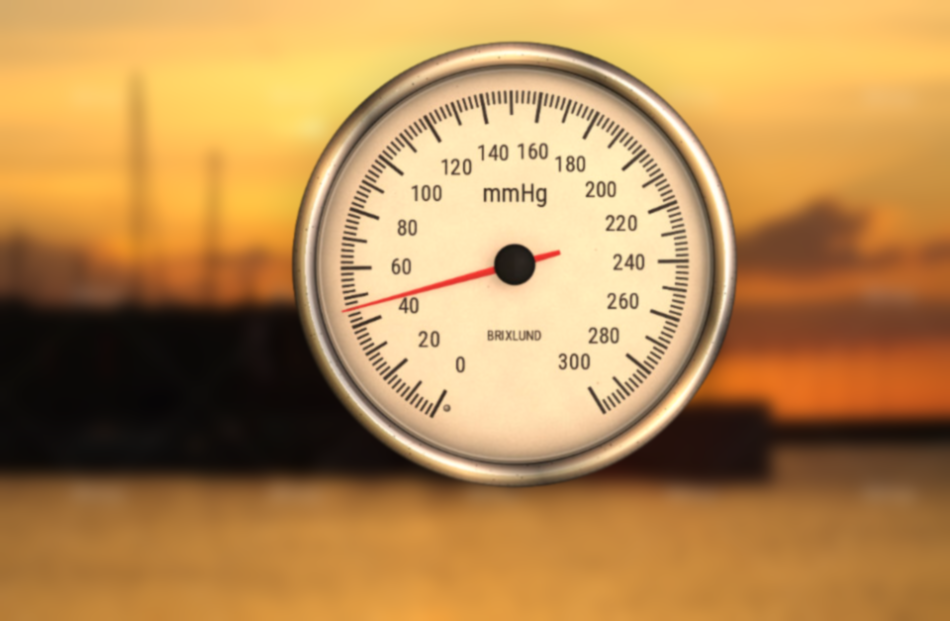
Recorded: 46 (mmHg)
